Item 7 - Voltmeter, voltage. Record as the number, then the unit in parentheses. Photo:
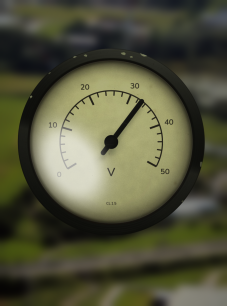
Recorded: 33 (V)
